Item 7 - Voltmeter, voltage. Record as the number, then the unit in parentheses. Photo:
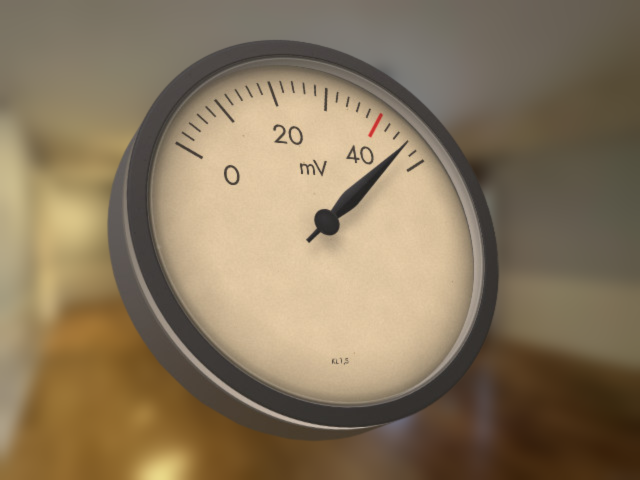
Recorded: 46 (mV)
